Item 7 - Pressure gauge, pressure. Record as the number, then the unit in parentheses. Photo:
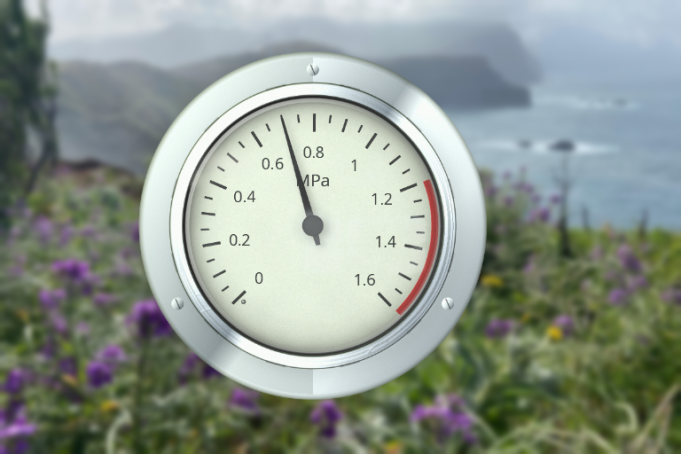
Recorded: 0.7 (MPa)
